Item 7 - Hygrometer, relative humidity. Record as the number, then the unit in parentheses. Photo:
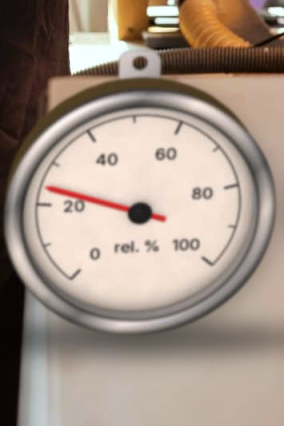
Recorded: 25 (%)
